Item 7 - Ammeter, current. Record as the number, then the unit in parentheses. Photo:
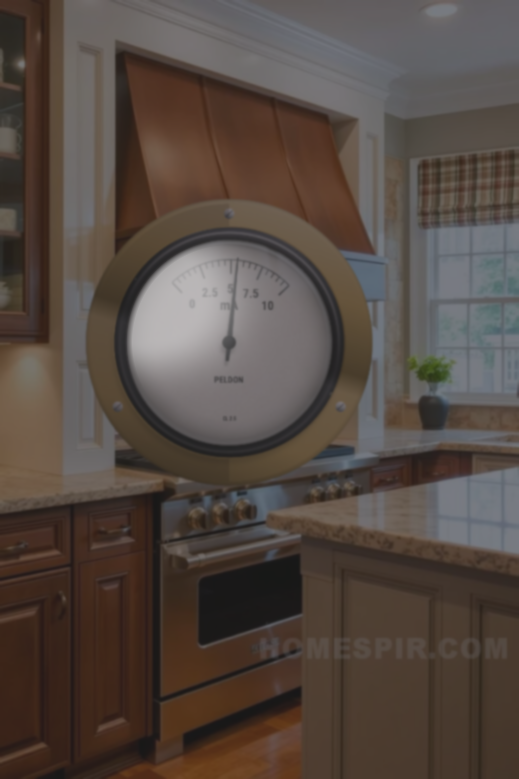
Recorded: 5.5 (mA)
